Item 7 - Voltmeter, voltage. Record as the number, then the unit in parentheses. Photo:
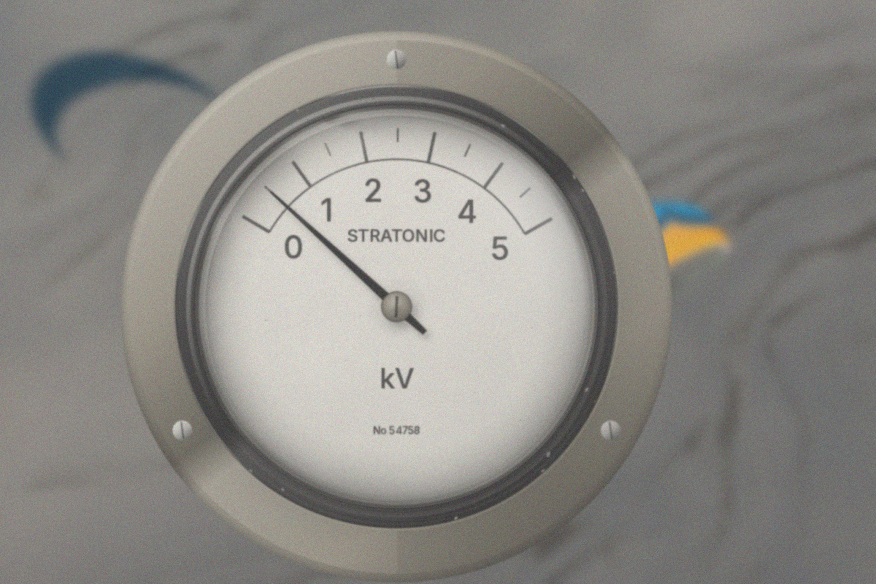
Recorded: 0.5 (kV)
